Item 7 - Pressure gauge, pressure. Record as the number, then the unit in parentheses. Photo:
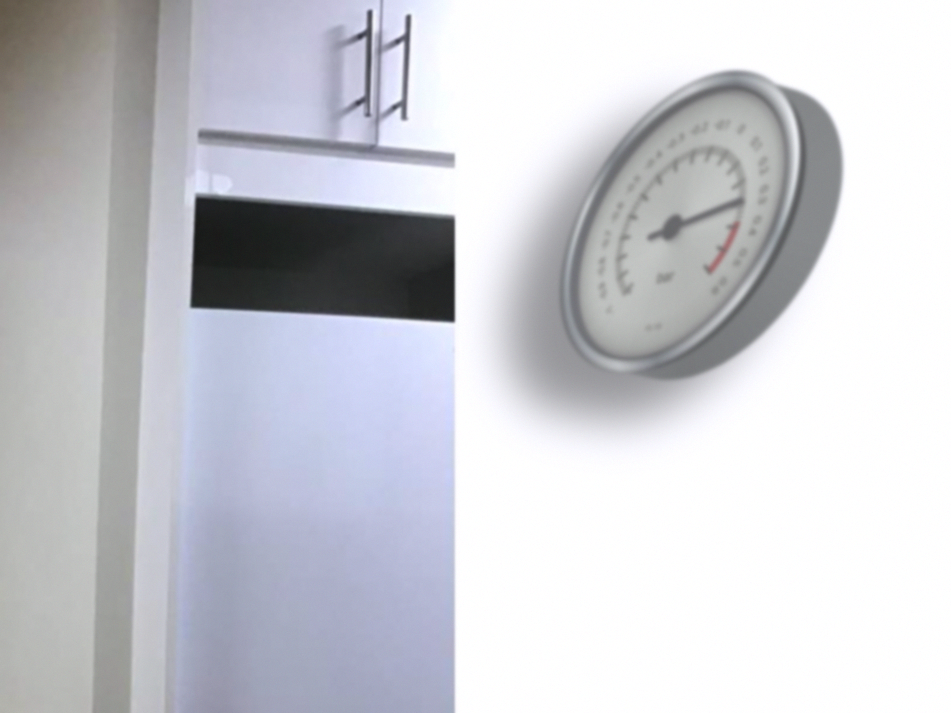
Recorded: 0.3 (bar)
